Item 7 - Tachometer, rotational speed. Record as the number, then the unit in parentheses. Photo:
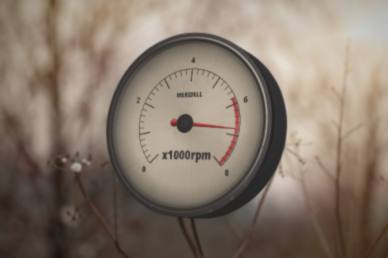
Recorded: 6800 (rpm)
